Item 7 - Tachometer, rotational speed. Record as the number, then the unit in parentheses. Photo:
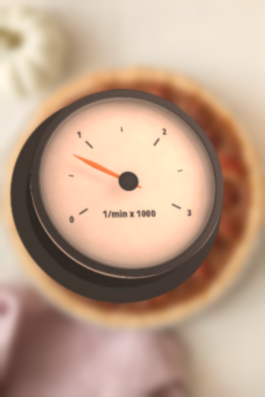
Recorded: 750 (rpm)
